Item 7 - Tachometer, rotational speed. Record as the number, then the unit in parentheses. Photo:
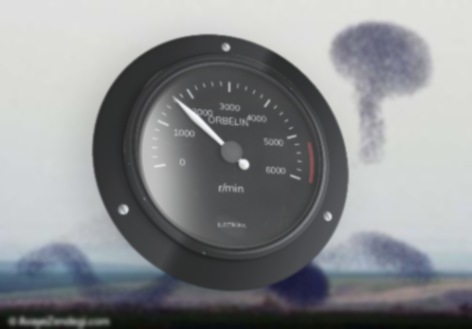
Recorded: 1600 (rpm)
